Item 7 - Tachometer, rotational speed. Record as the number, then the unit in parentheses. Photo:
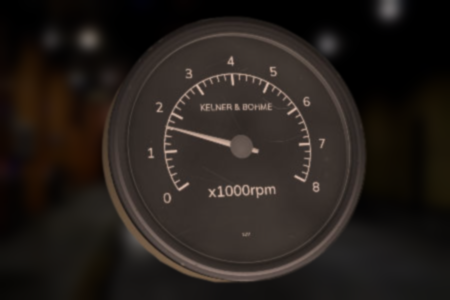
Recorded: 1600 (rpm)
